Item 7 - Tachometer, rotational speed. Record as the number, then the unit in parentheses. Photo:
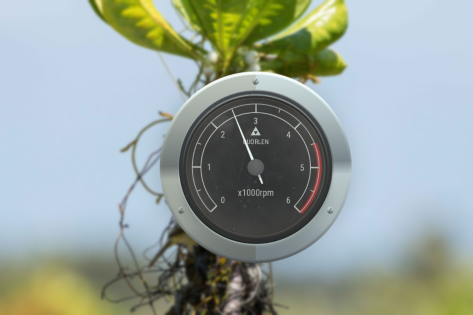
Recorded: 2500 (rpm)
